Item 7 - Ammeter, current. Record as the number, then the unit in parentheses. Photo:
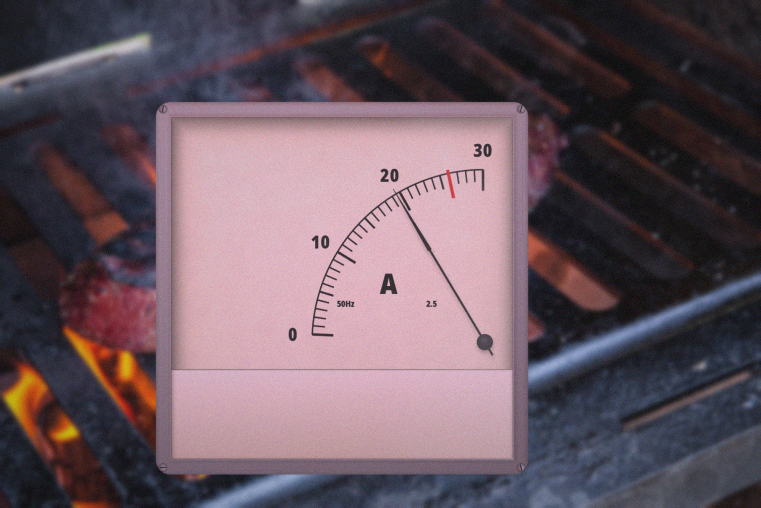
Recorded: 19.5 (A)
